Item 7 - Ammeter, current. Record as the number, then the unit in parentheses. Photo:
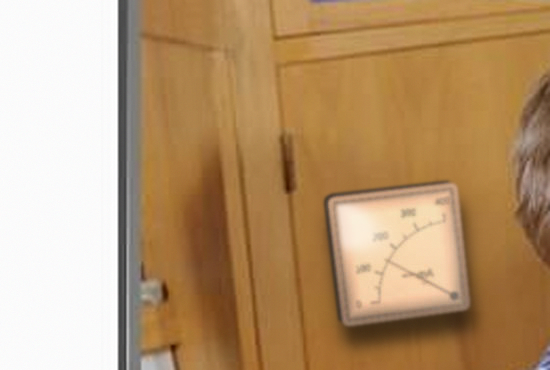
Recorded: 150 (mA)
